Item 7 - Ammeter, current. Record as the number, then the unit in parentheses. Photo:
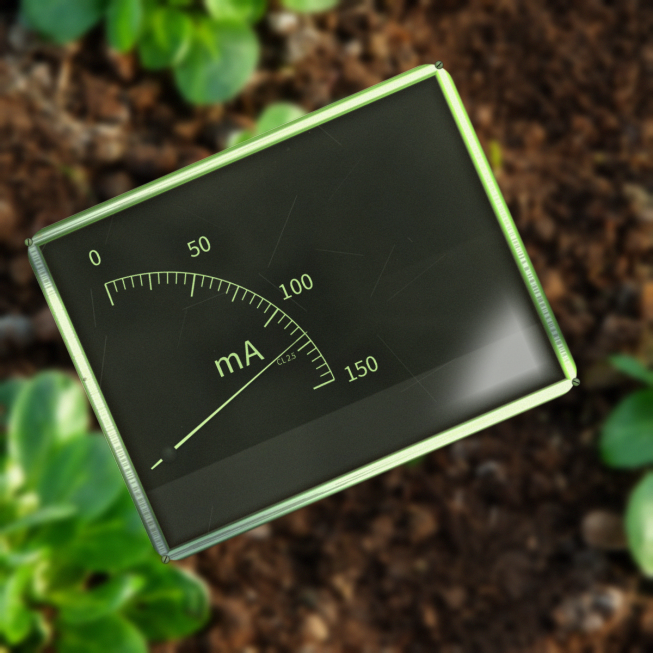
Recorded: 120 (mA)
